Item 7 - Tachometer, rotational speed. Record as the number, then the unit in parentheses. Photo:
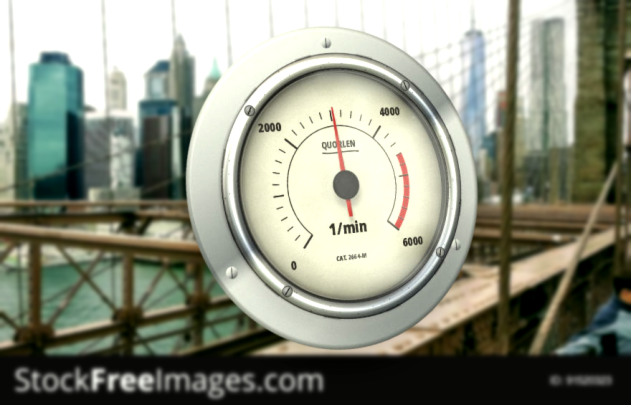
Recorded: 3000 (rpm)
